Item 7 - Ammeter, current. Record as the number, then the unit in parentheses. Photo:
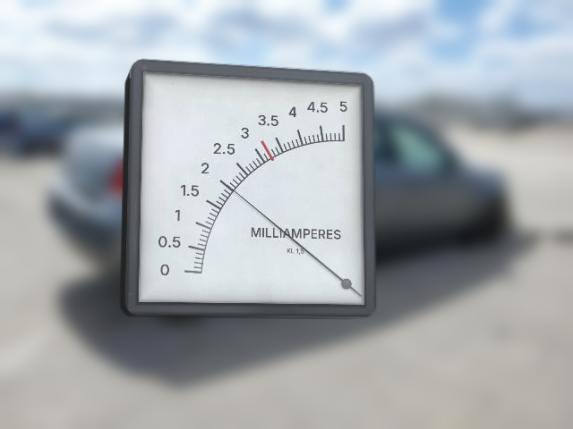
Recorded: 2 (mA)
